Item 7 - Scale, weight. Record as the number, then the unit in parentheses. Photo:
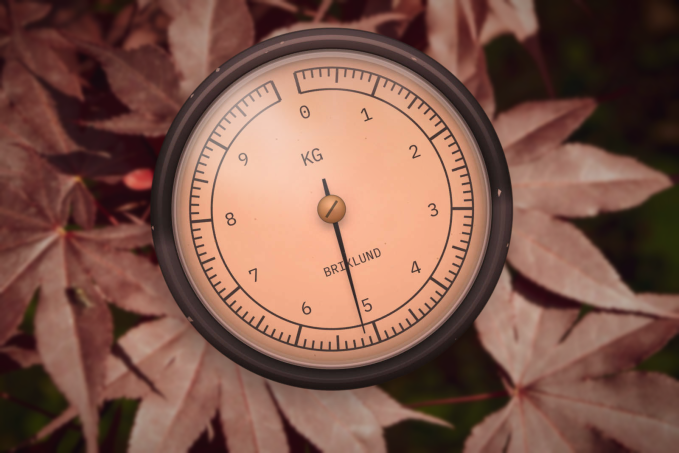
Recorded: 5.15 (kg)
